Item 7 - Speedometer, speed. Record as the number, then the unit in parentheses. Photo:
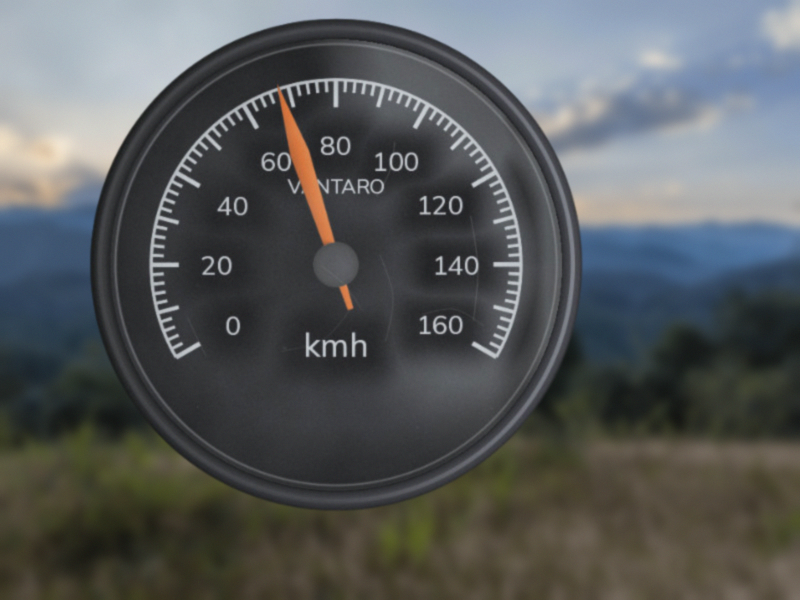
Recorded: 68 (km/h)
